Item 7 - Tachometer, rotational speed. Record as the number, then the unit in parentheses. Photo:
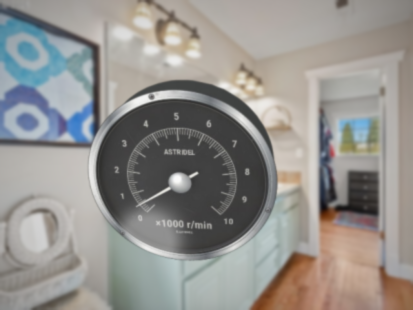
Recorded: 500 (rpm)
